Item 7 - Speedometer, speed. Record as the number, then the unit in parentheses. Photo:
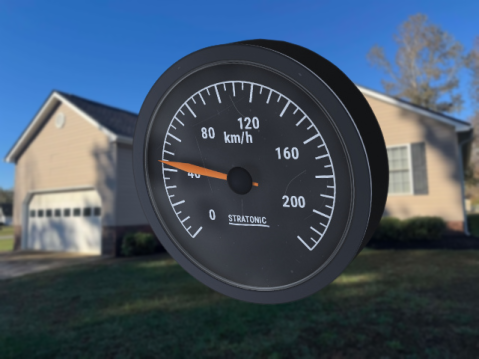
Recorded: 45 (km/h)
